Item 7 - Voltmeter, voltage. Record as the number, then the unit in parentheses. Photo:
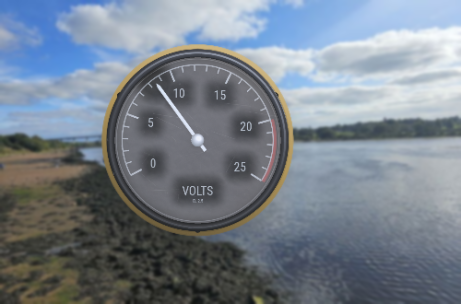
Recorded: 8.5 (V)
